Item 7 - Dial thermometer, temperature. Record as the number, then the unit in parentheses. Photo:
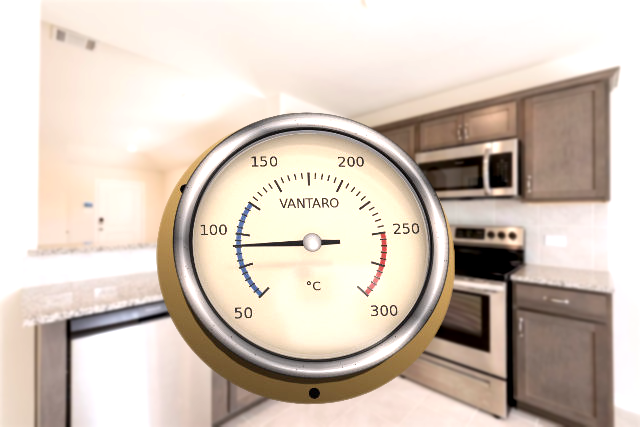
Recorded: 90 (°C)
